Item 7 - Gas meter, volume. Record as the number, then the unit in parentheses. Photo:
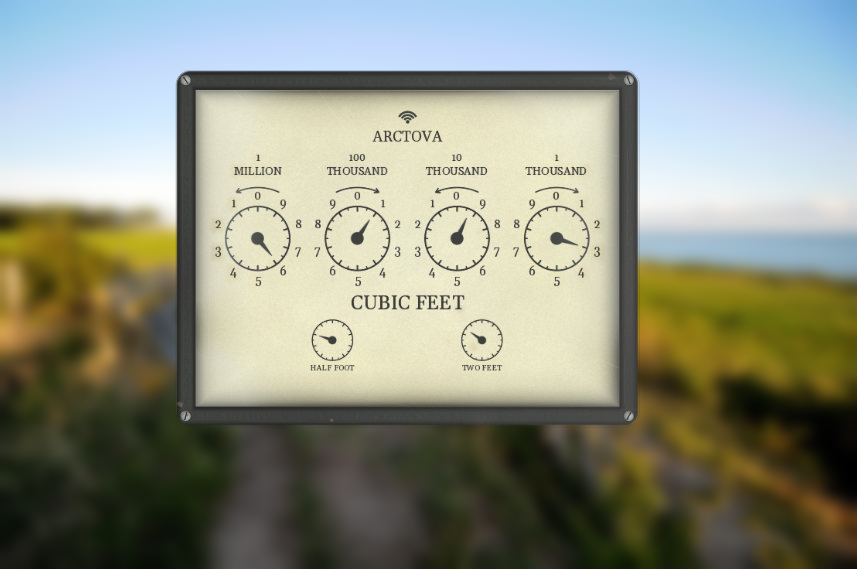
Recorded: 609300 (ft³)
